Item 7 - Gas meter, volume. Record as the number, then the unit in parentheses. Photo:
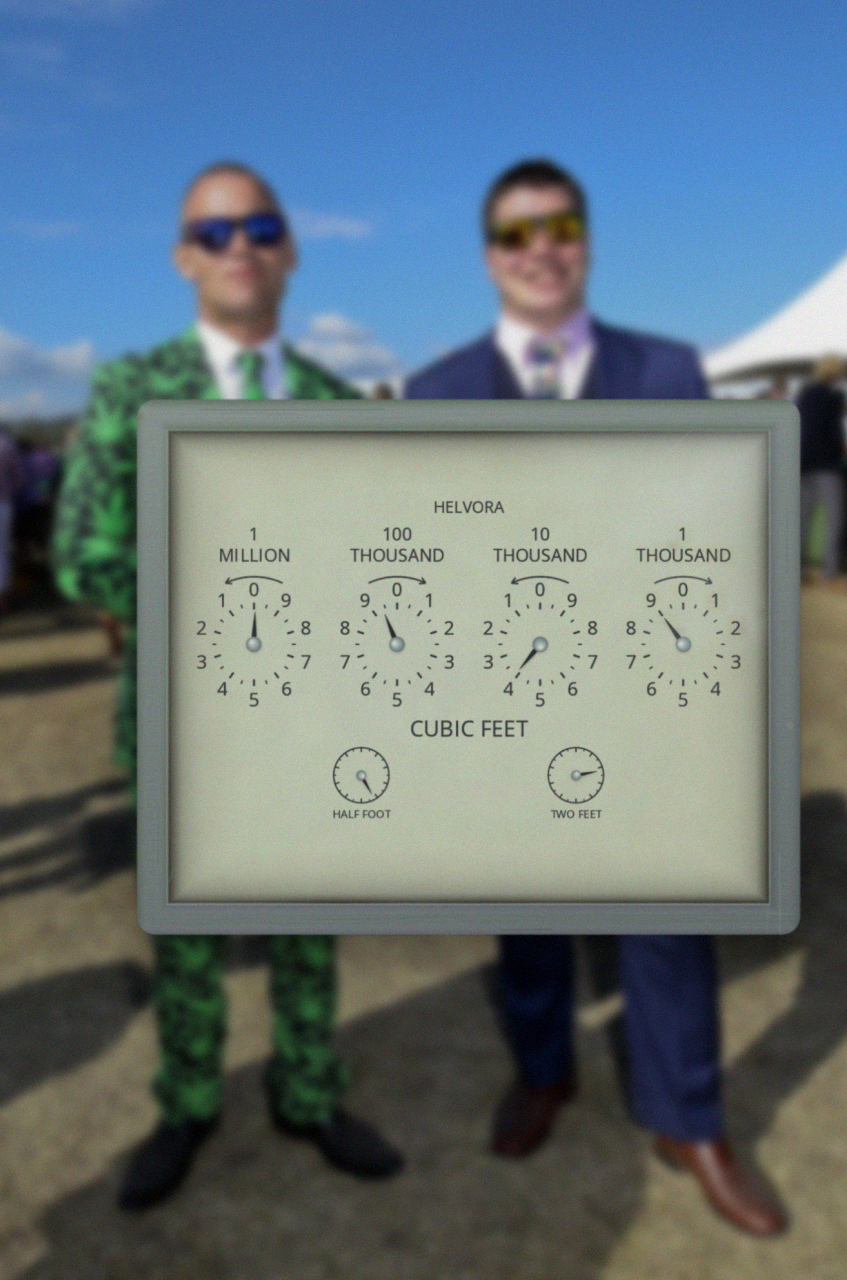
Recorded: 993900 (ft³)
